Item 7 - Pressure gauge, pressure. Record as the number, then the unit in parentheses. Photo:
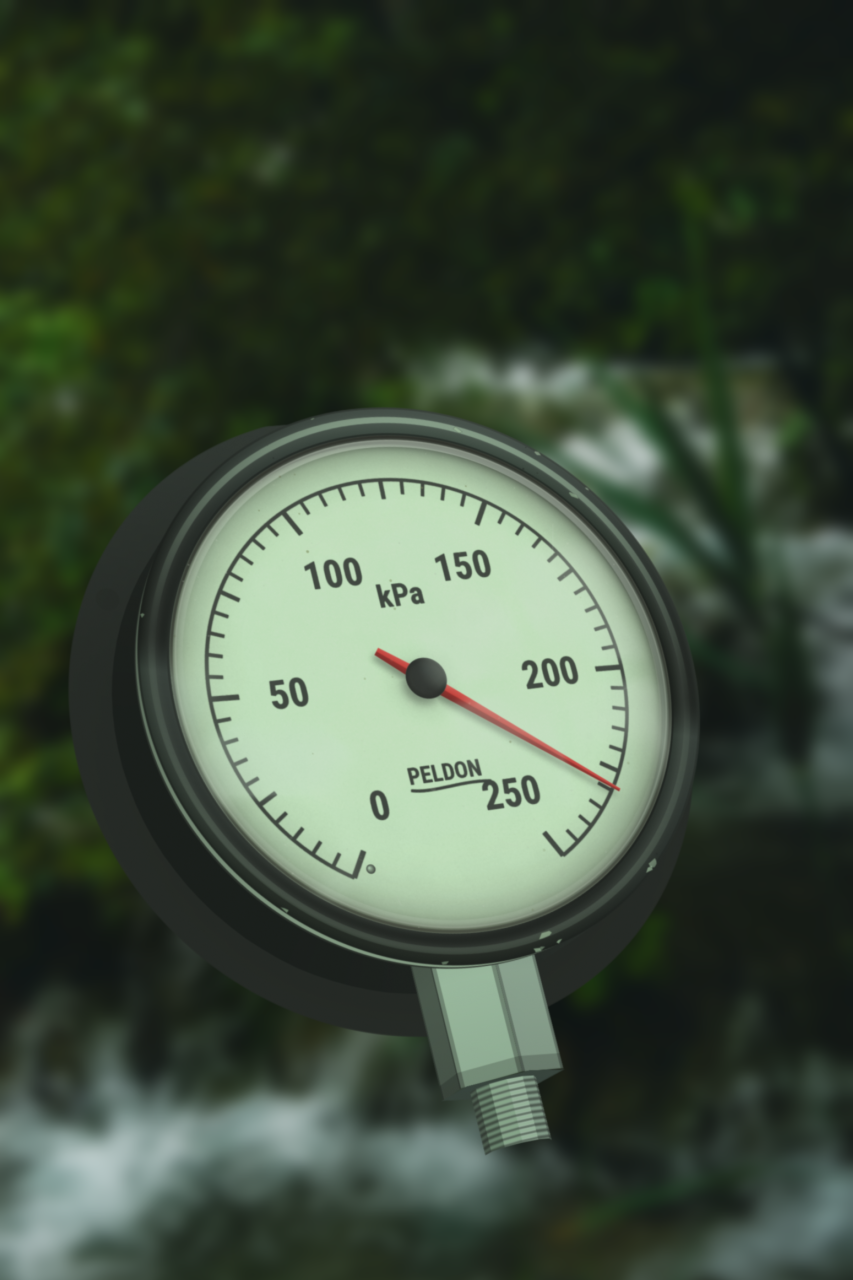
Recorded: 230 (kPa)
